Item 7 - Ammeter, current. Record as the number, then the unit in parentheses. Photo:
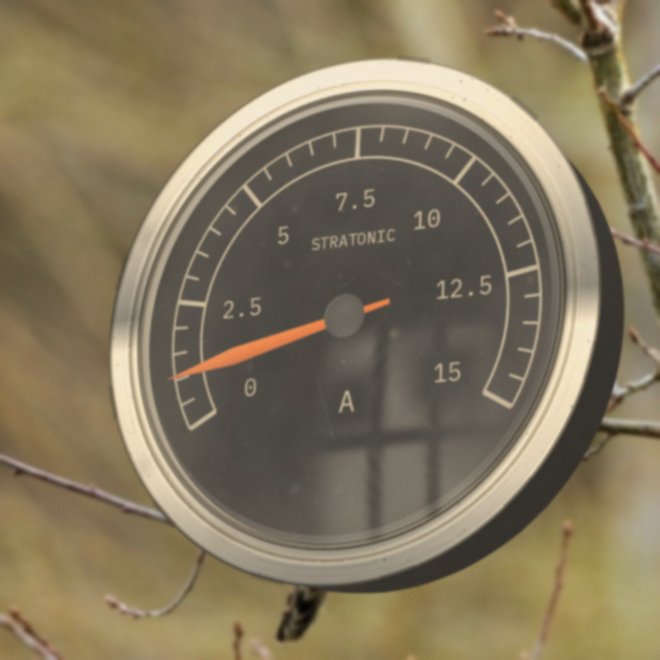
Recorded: 1 (A)
